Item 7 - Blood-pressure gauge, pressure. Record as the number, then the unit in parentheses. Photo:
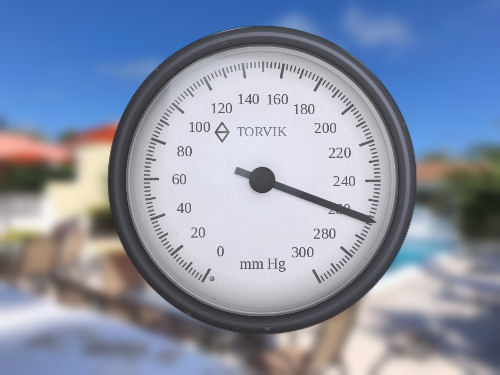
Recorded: 260 (mmHg)
